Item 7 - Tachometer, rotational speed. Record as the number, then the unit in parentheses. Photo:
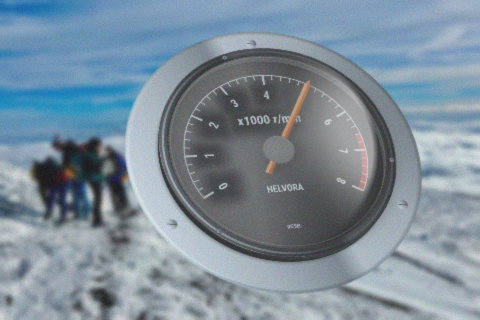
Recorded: 5000 (rpm)
